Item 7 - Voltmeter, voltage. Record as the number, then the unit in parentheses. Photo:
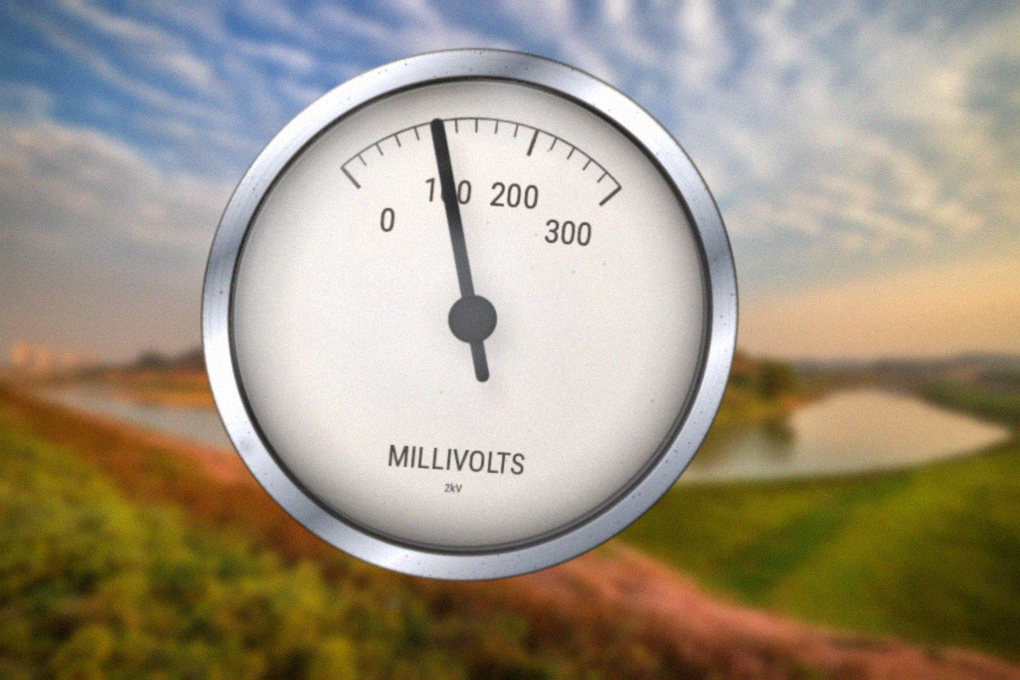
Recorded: 100 (mV)
